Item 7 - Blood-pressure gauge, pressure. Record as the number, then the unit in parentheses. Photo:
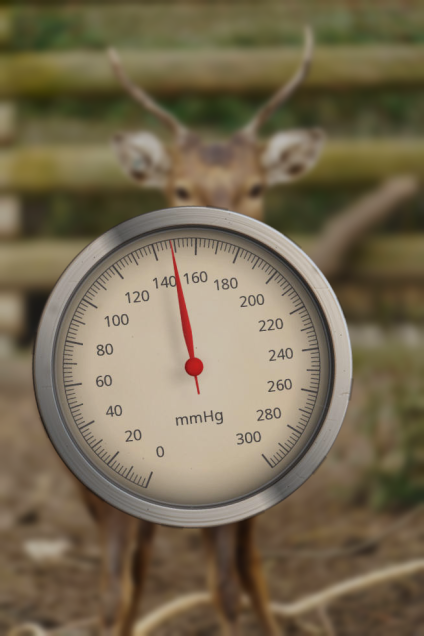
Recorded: 148 (mmHg)
